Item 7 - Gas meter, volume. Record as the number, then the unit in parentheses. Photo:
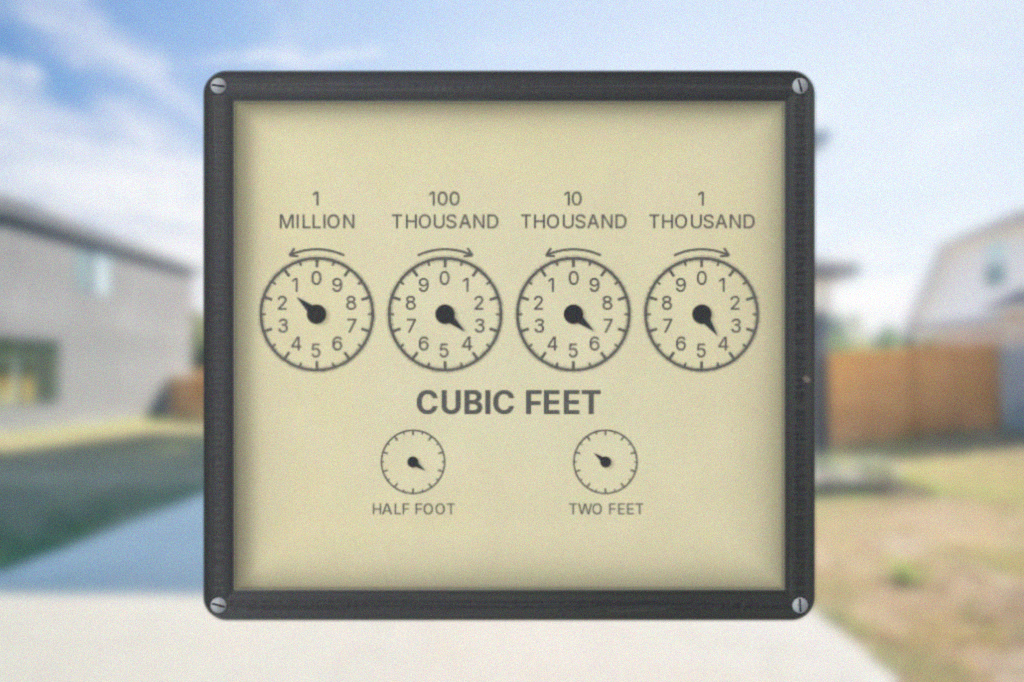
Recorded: 136400 (ft³)
